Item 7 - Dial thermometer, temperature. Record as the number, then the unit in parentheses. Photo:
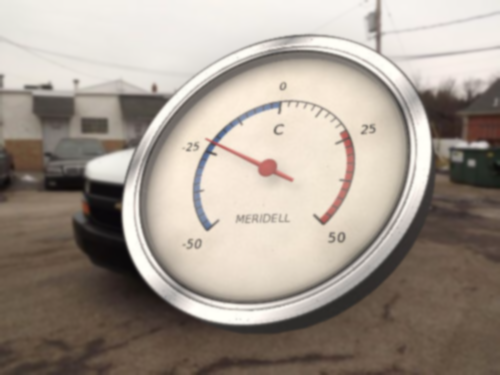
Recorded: -22.5 (°C)
